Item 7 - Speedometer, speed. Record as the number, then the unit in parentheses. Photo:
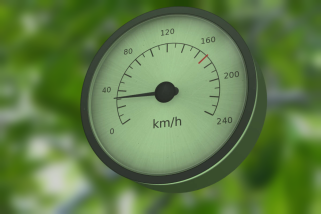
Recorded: 30 (km/h)
